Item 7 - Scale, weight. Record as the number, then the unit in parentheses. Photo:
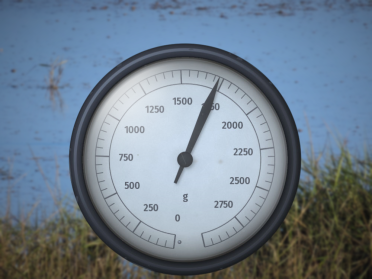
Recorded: 1725 (g)
